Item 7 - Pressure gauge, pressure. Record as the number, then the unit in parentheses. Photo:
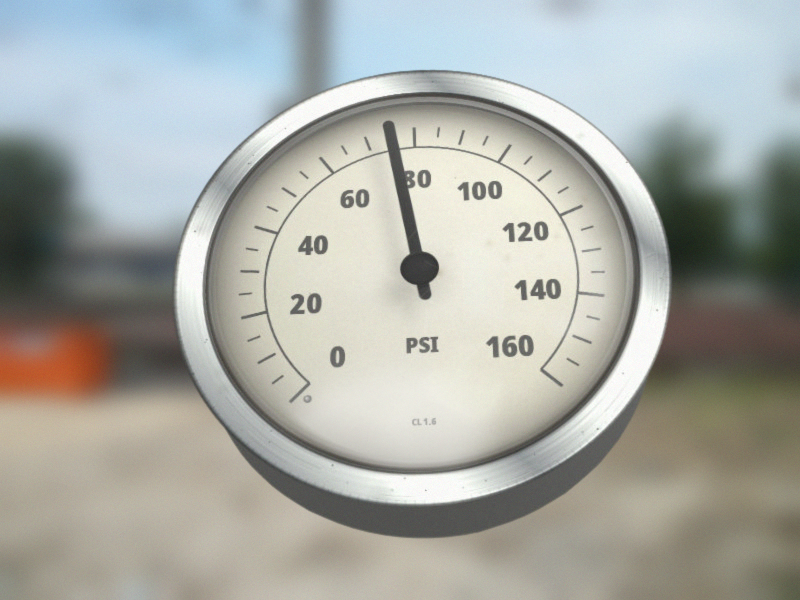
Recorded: 75 (psi)
